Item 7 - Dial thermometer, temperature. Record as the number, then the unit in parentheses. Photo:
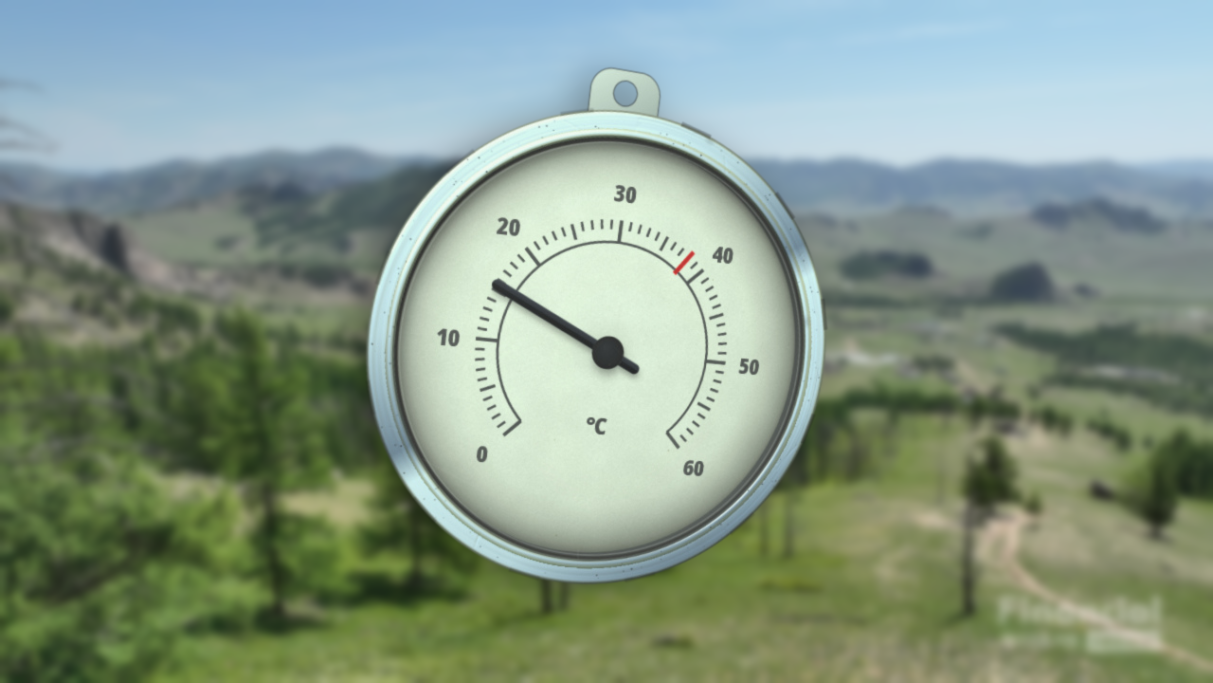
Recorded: 15.5 (°C)
